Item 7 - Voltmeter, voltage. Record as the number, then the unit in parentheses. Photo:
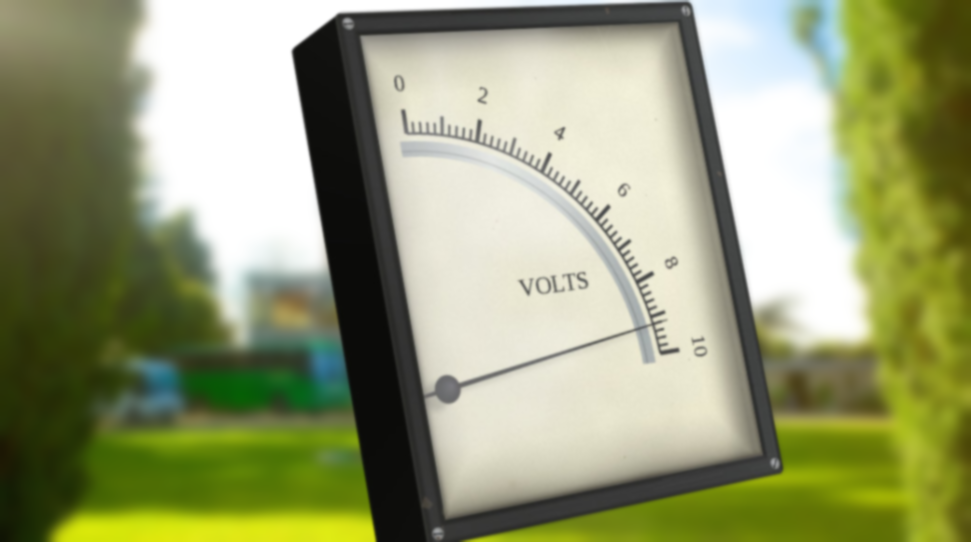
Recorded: 9.2 (V)
